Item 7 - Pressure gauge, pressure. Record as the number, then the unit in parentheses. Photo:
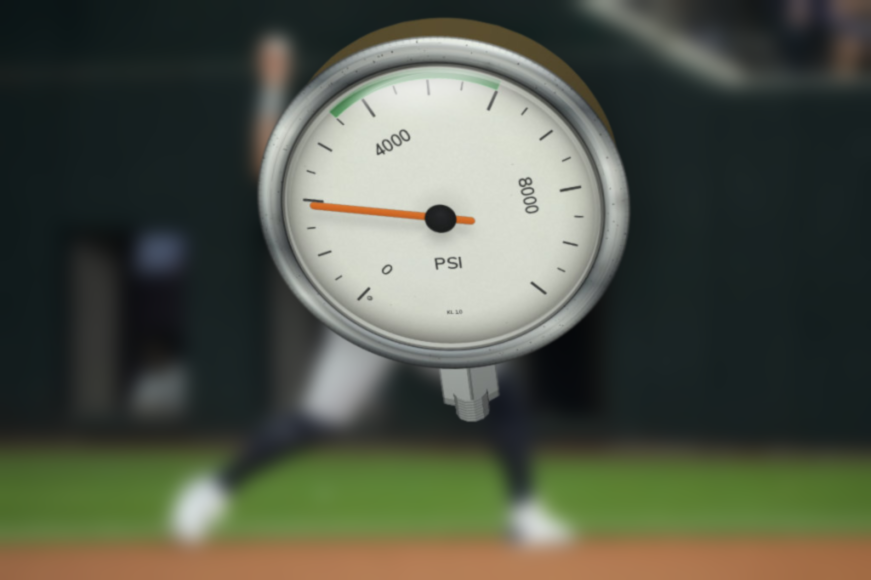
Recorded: 2000 (psi)
